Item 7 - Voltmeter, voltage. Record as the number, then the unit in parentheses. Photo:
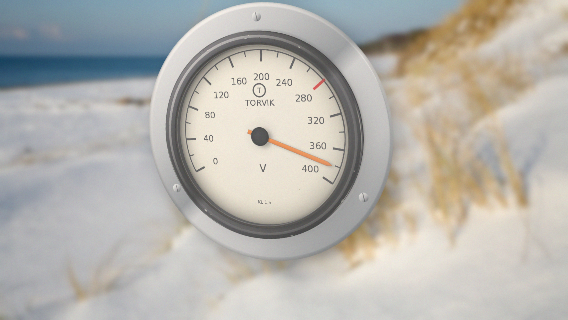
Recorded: 380 (V)
